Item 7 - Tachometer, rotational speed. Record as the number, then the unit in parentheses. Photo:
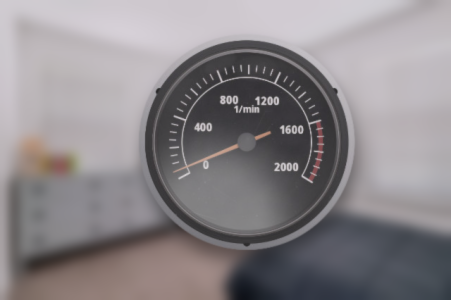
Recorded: 50 (rpm)
